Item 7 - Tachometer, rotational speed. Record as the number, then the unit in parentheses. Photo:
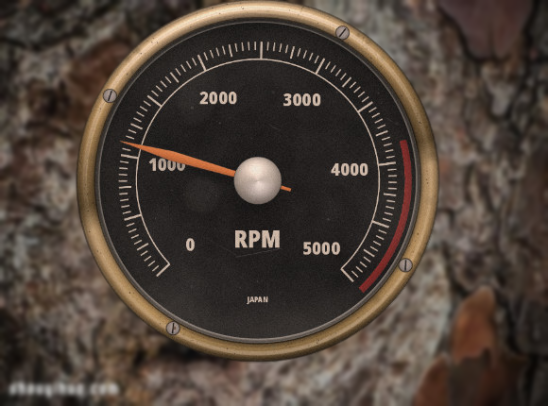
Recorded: 1100 (rpm)
